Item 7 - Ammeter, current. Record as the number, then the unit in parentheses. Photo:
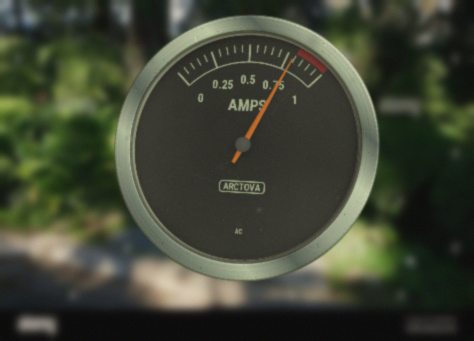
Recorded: 0.8 (A)
